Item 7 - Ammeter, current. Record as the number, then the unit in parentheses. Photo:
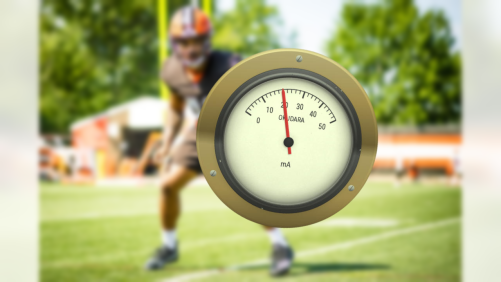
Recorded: 20 (mA)
